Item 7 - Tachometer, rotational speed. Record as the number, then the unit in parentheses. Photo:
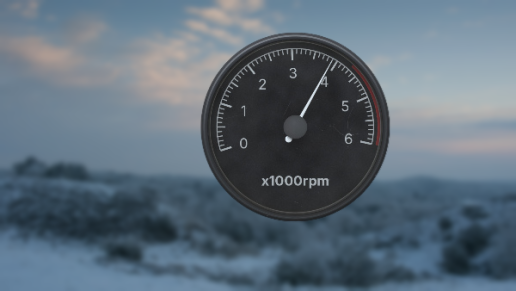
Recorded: 3900 (rpm)
